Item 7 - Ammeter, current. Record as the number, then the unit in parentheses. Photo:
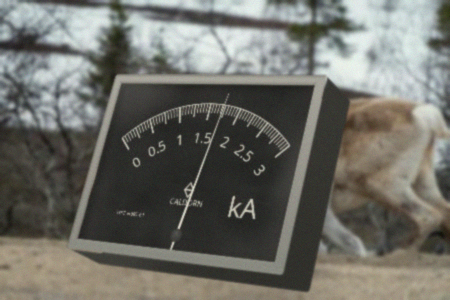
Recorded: 1.75 (kA)
